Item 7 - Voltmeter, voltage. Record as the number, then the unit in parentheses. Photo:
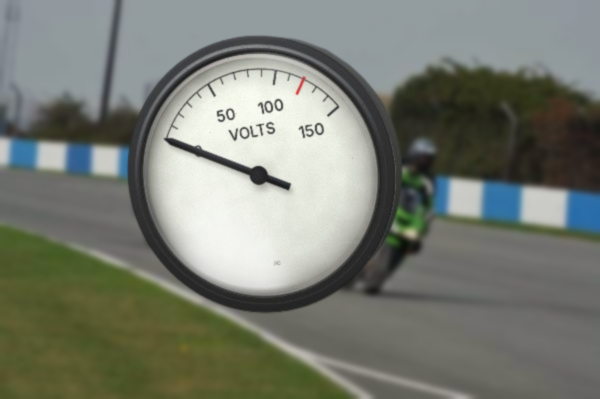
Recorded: 0 (V)
